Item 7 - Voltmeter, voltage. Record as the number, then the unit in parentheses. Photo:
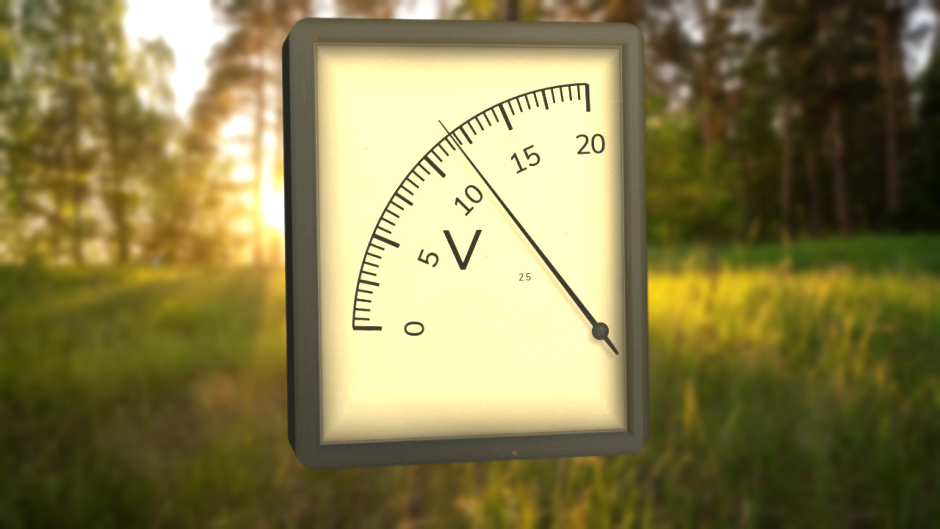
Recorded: 11.75 (V)
